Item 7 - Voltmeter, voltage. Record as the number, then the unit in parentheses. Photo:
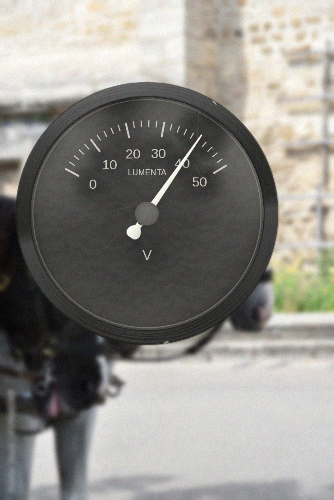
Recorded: 40 (V)
